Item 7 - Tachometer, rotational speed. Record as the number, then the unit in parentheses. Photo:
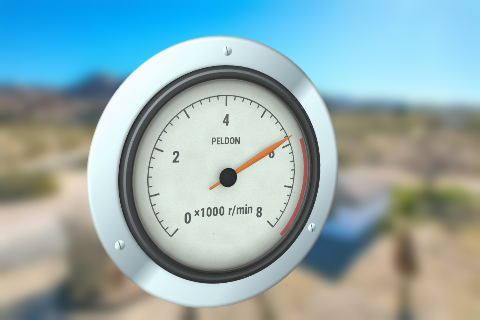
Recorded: 5800 (rpm)
